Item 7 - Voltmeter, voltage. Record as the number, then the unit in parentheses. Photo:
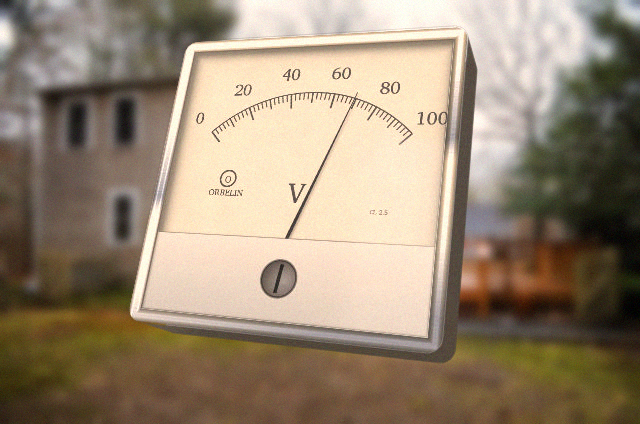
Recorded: 70 (V)
